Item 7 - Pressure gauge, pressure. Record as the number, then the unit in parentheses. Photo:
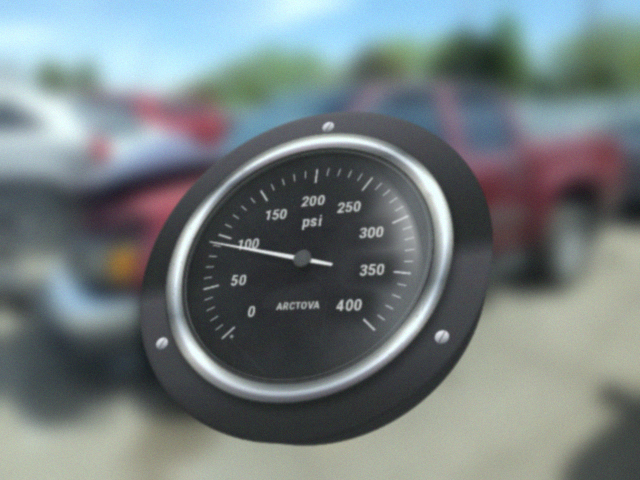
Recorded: 90 (psi)
